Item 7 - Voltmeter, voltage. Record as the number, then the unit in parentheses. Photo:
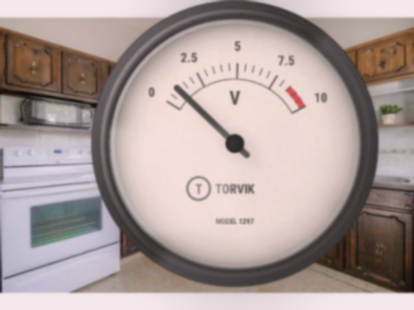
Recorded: 1 (V)
